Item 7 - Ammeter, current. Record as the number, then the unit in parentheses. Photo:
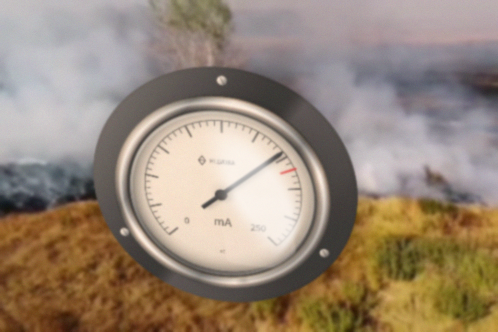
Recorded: 170 (mA)
